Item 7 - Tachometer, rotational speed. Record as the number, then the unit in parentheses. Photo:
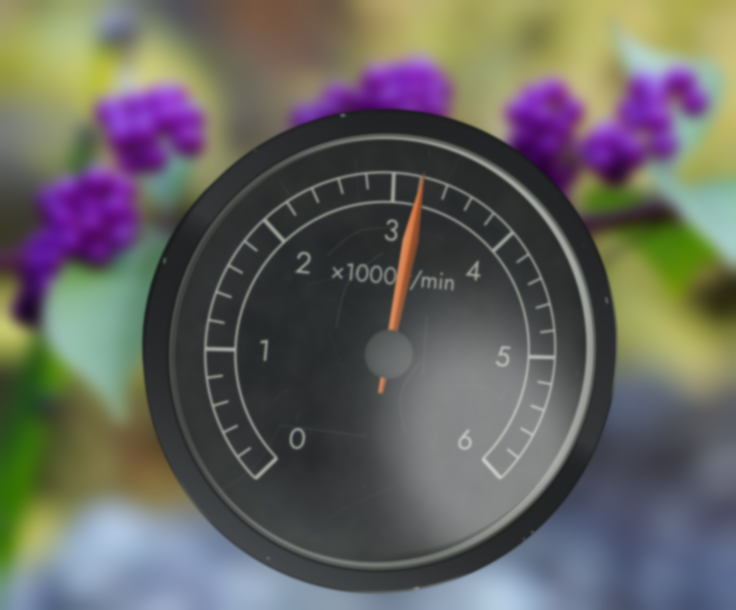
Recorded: 3200 (rpm)
